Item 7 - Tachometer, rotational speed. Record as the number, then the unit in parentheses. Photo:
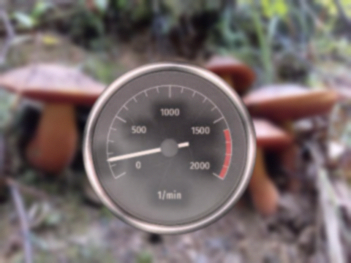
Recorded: 150 (rpm)
